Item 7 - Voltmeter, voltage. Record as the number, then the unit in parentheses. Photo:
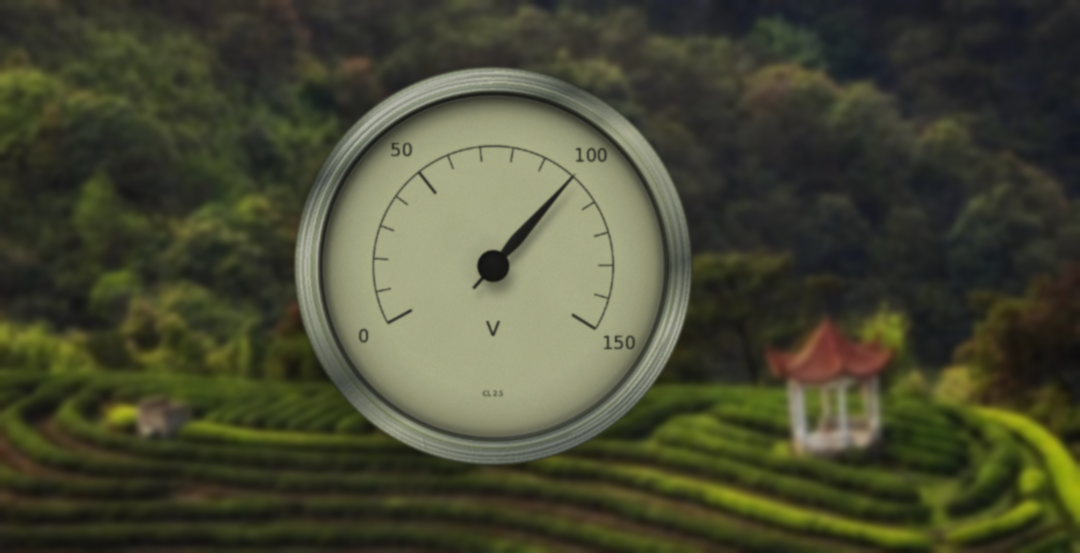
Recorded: 100 (V)
